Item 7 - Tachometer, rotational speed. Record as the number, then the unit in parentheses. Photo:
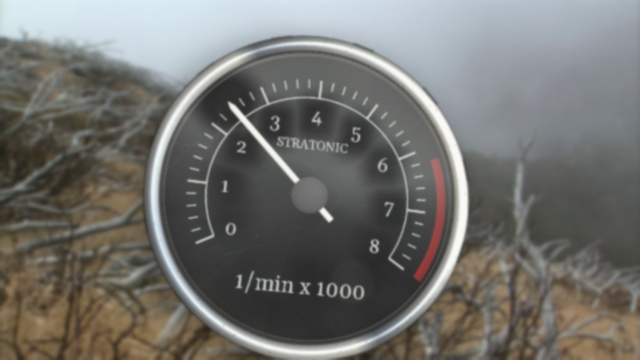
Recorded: 2400 (rpm)
